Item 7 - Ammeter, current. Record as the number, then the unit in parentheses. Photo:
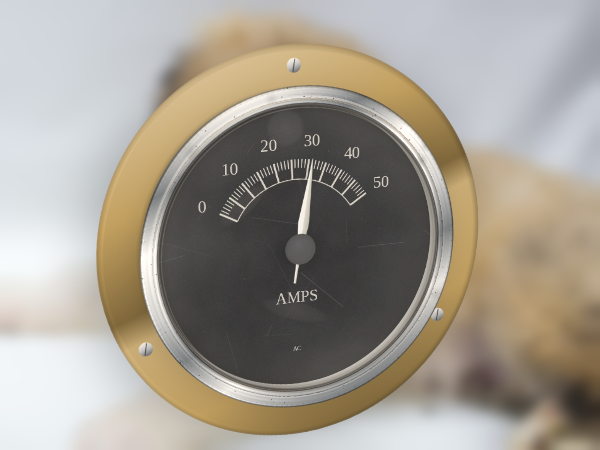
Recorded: 30 (A)
